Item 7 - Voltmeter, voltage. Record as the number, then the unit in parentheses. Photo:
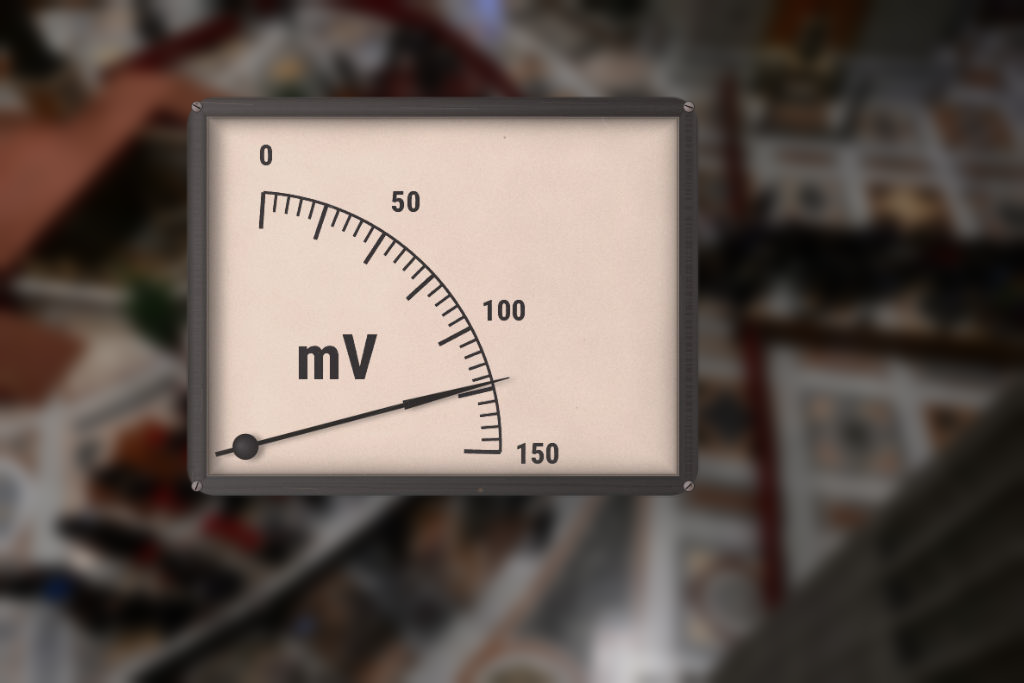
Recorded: 122.5 (mV)
